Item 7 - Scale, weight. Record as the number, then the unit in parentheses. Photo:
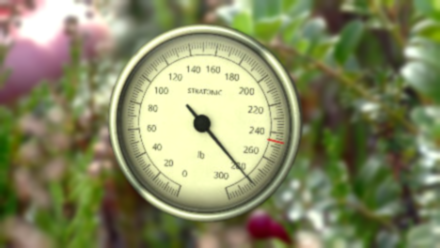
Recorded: 280 (lb)
